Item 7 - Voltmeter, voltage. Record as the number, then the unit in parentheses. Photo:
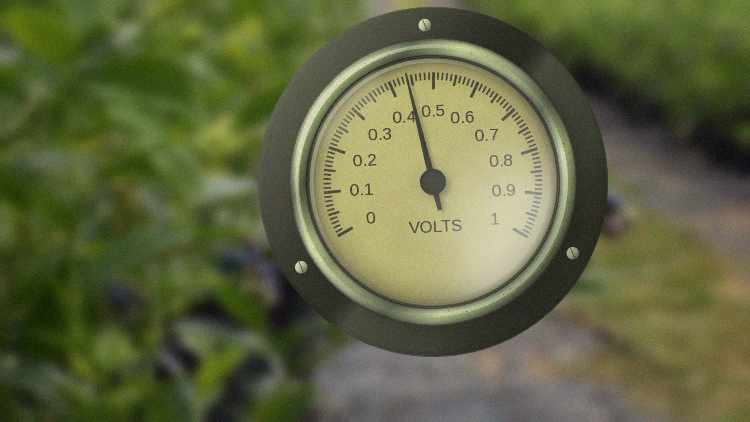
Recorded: 0.44 (V)
